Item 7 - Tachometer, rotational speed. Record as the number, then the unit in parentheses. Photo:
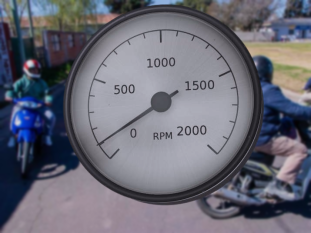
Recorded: 100 (rpm)
